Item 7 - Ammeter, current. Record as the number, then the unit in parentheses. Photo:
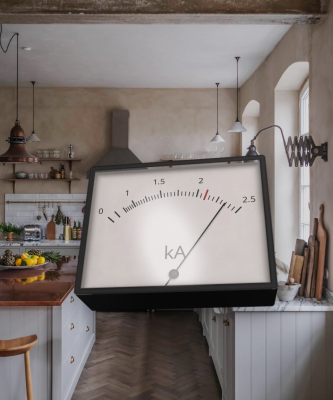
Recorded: 2.35 (kA)
